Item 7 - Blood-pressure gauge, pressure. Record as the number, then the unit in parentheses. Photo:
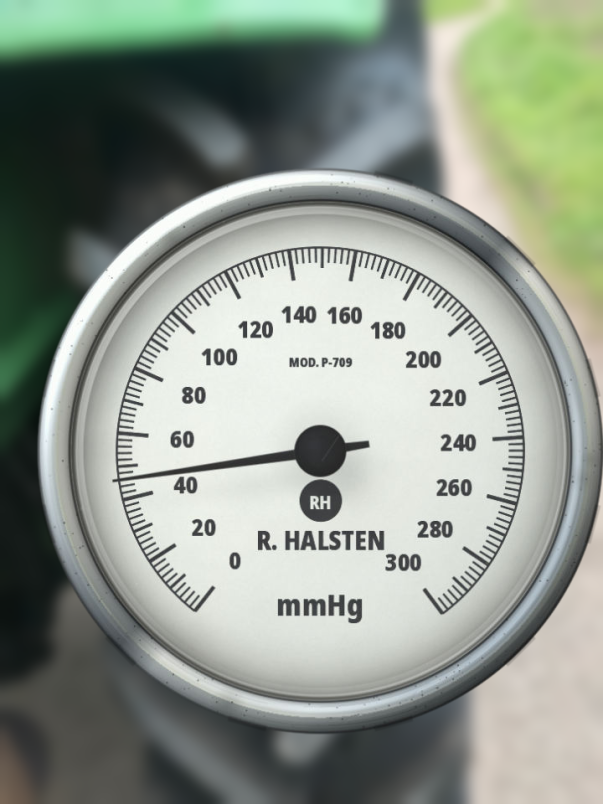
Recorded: 46 (mmHg)
